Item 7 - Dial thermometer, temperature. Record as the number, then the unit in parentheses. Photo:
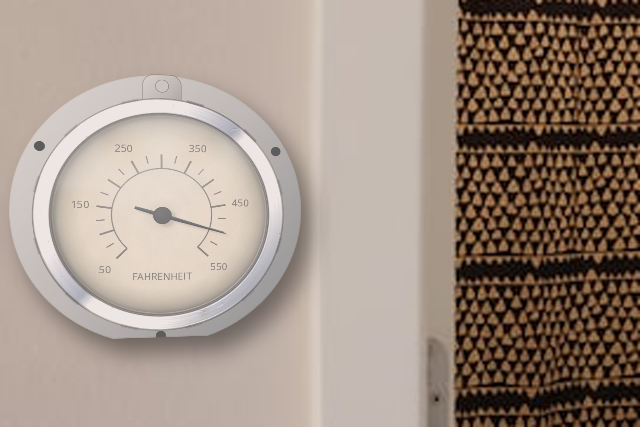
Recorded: 500 (°F)
